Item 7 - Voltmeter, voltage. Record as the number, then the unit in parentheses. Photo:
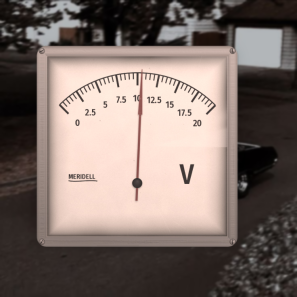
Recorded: 10.5 (V)
